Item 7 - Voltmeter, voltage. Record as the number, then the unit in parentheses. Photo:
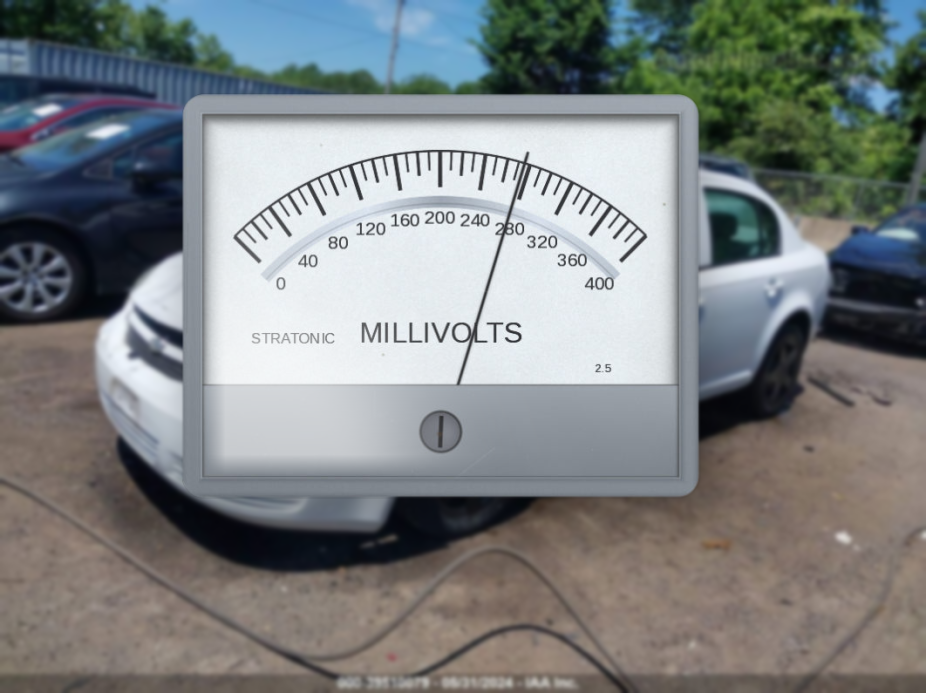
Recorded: 275 (mV)
